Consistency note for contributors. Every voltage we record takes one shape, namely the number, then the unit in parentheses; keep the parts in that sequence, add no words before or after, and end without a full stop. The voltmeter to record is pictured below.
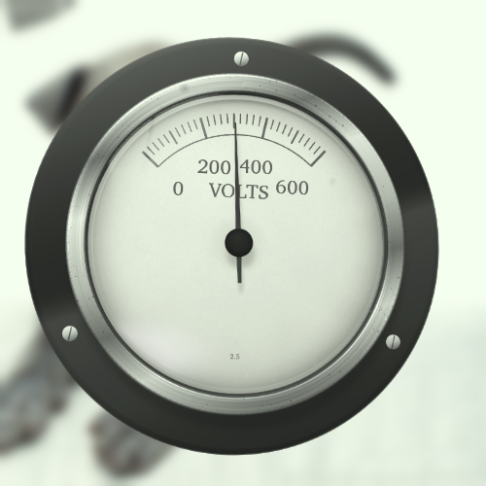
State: 300 (V)
